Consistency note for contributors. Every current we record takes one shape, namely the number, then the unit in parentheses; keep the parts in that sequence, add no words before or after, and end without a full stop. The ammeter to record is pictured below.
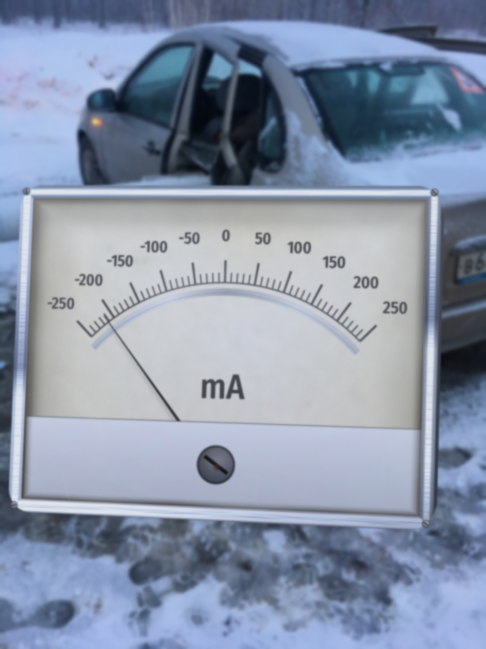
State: -210 (mA)
